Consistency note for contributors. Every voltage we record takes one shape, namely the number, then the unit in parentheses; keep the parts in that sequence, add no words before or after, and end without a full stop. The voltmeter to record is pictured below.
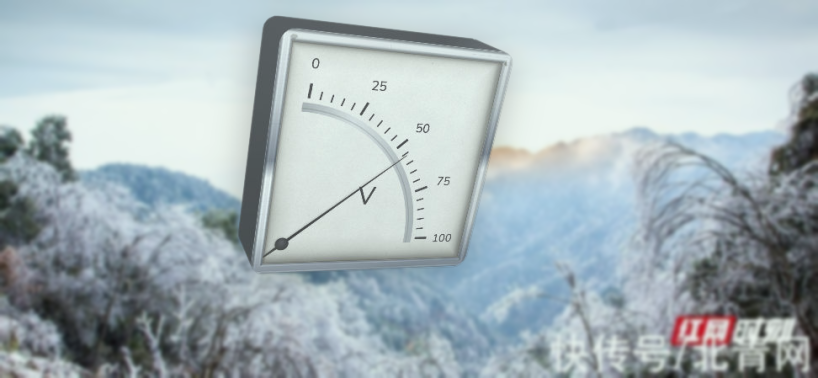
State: 55 (V)
